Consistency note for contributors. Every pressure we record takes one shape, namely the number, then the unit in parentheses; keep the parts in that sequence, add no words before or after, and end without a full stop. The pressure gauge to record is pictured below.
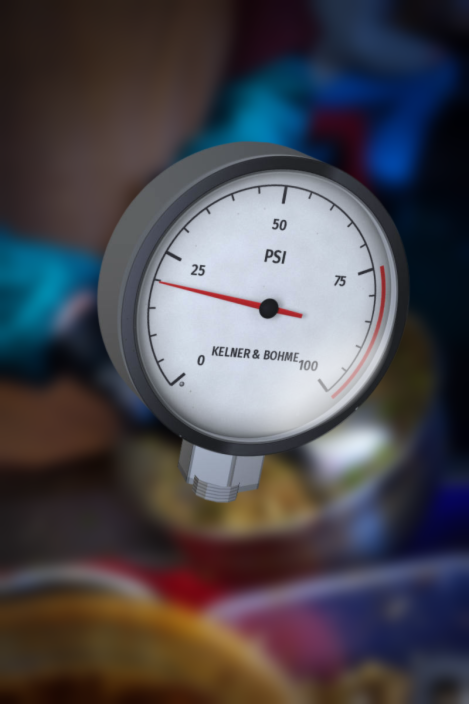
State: 20 (psi)
